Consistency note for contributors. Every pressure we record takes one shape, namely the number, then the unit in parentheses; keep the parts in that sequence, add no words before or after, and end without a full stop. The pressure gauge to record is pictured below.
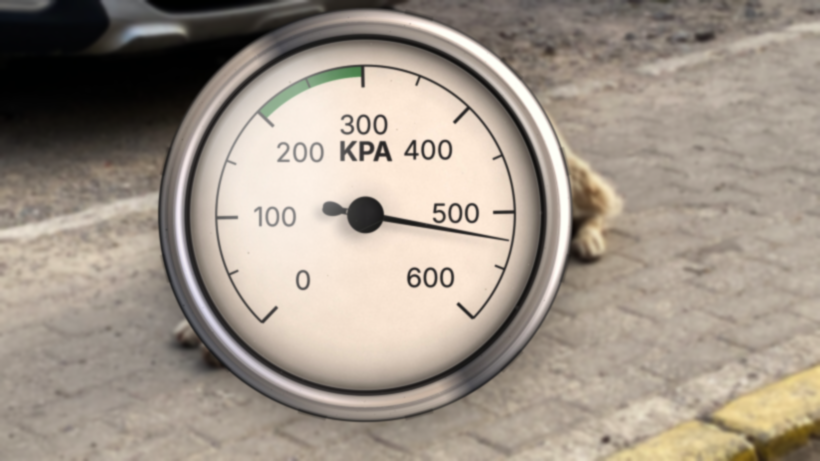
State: 525 (kPa)
